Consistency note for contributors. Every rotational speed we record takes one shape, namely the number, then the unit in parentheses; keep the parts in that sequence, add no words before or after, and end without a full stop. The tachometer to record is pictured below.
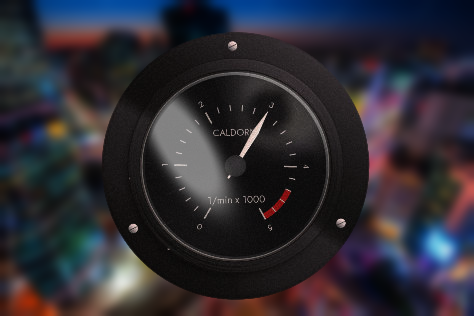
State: 3000 (rpm)
